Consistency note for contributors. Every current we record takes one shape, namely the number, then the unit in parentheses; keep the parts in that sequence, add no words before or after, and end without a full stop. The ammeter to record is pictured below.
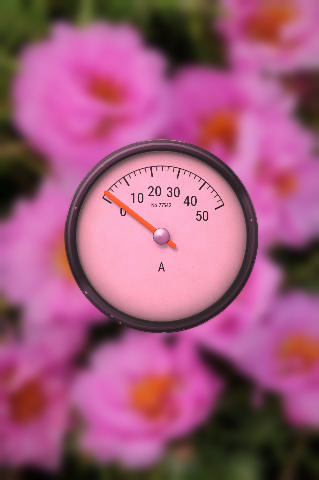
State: 2 (A)
